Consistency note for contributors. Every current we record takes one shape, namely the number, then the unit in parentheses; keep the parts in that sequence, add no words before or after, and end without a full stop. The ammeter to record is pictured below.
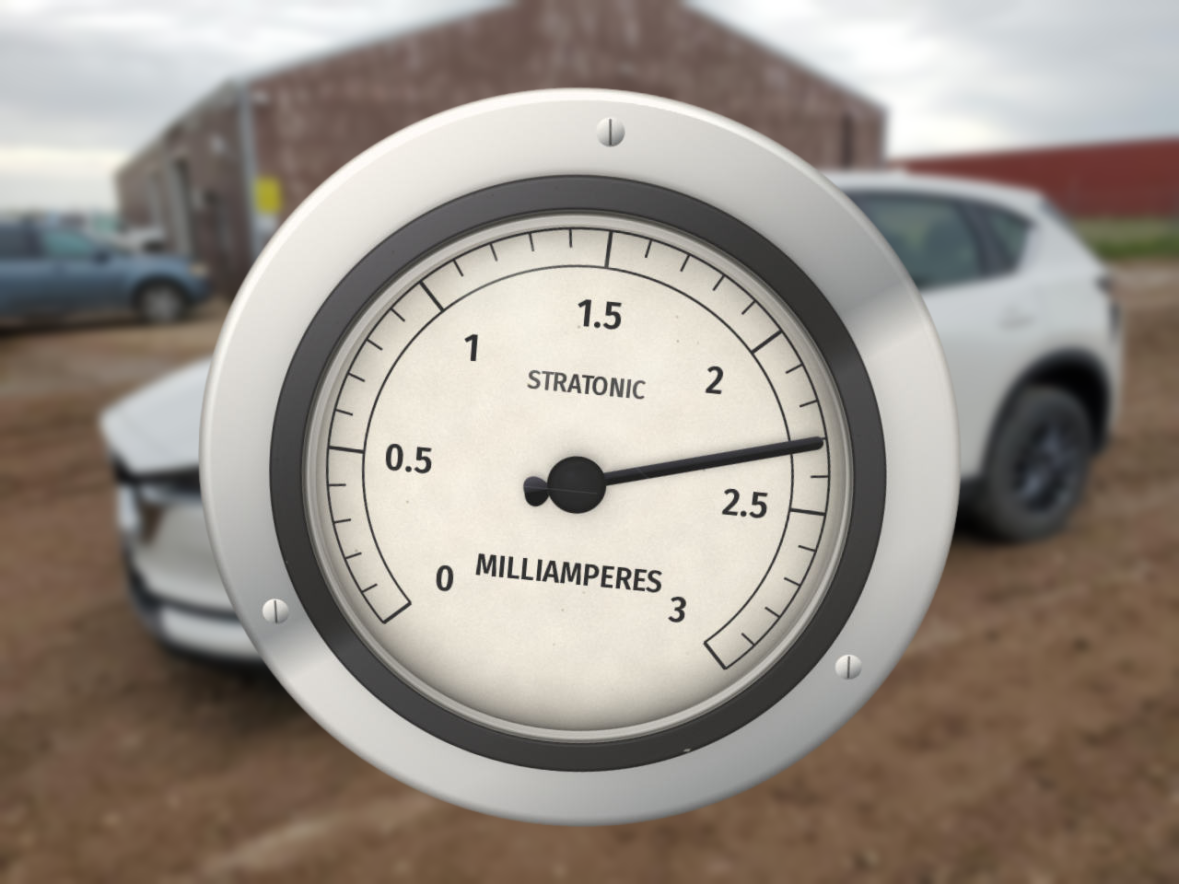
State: 2.3 (mA)
